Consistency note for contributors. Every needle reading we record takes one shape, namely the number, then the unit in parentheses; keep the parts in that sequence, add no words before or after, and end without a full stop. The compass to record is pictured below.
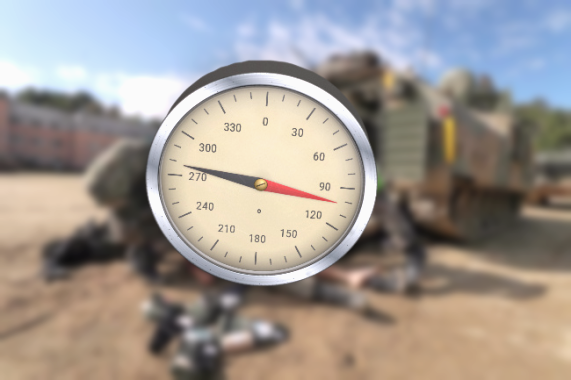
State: 100 (°)
